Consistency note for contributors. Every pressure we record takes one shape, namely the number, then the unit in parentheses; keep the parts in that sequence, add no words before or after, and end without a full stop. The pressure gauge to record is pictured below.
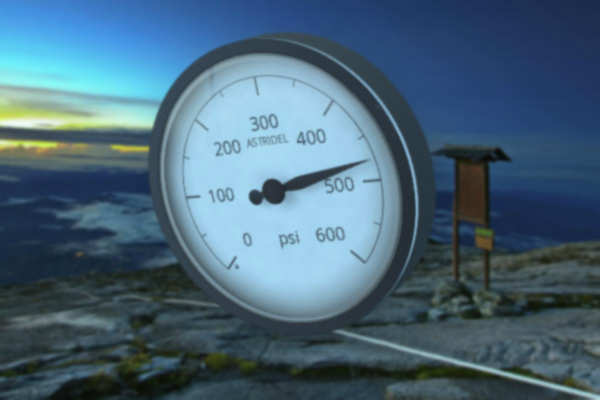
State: 475 (psi)
